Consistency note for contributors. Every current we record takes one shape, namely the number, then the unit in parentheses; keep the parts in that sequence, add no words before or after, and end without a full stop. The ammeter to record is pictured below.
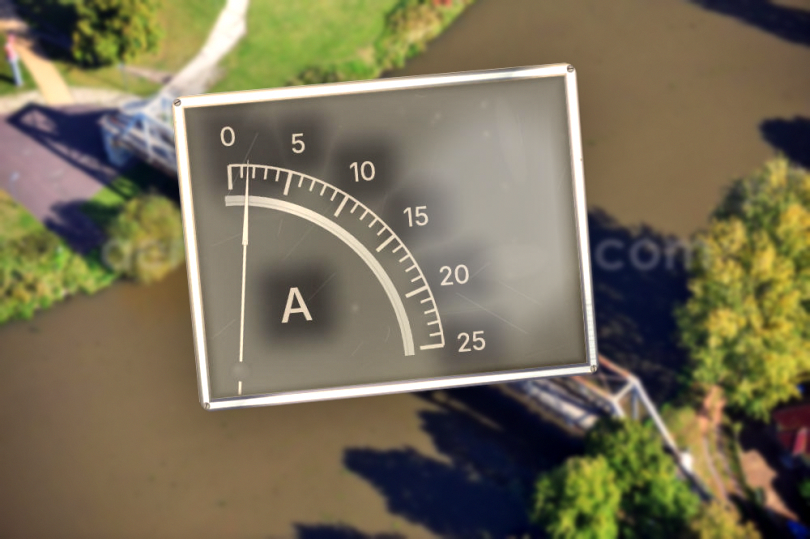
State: 1.5 (A)
